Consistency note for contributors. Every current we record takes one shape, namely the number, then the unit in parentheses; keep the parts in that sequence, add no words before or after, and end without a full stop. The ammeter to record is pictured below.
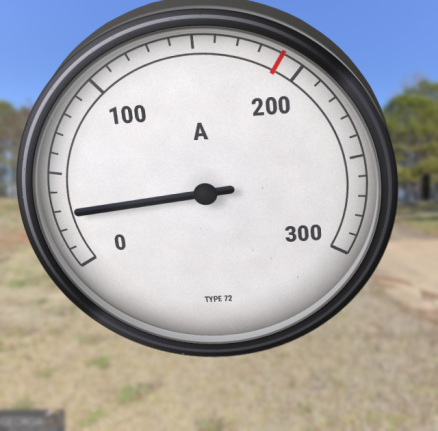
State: 30 (A)
